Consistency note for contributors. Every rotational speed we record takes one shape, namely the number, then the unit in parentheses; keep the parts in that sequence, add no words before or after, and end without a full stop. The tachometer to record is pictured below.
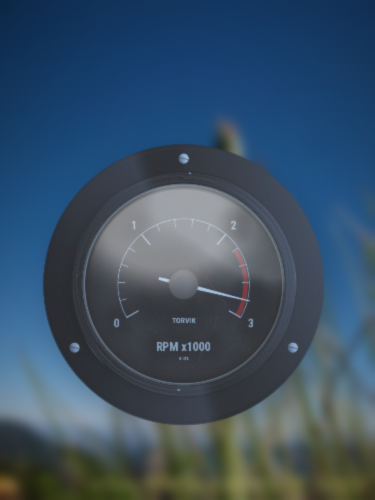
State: 2800 (rpm)
